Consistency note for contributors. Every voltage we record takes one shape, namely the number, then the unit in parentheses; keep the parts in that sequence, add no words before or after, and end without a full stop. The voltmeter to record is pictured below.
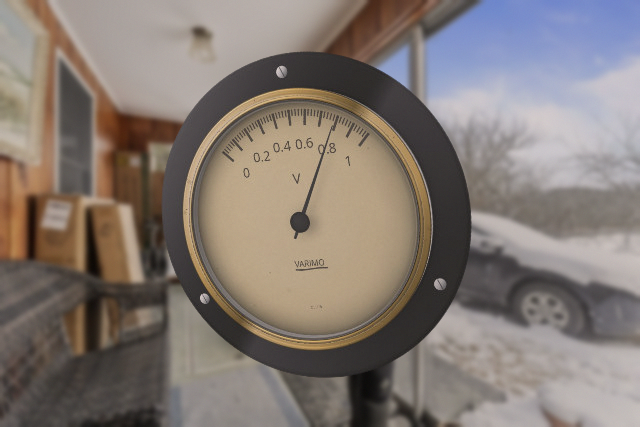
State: 0.8 (V)
